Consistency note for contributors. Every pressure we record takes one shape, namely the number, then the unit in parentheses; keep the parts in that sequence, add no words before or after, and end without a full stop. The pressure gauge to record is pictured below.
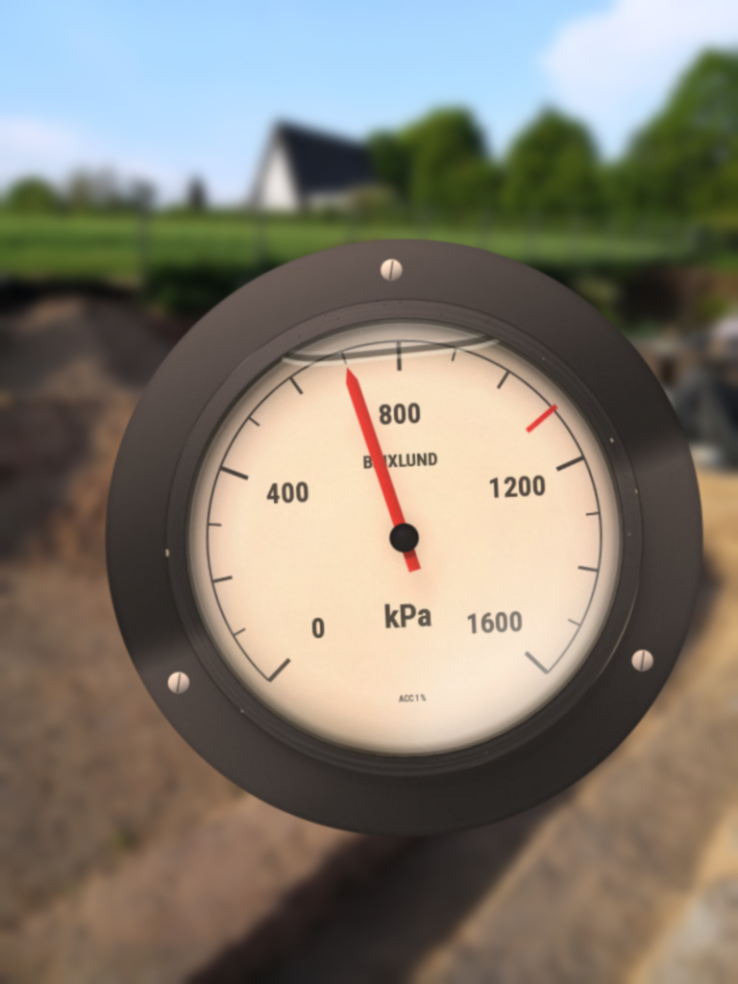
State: 700 (kPa)
